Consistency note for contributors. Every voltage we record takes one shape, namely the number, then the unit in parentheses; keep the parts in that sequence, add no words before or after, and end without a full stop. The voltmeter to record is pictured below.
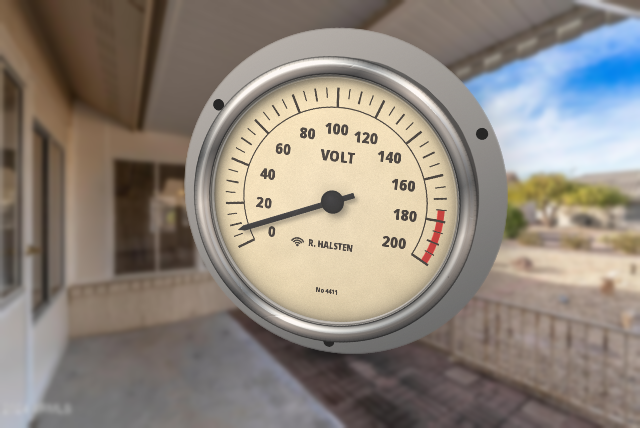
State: 7.5 (V)
